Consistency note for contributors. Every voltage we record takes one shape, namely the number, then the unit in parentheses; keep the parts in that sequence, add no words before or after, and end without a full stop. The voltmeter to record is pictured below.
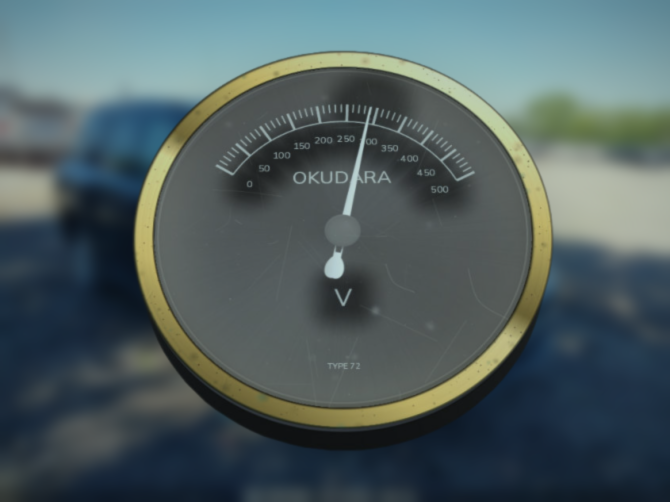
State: 290 (V)
